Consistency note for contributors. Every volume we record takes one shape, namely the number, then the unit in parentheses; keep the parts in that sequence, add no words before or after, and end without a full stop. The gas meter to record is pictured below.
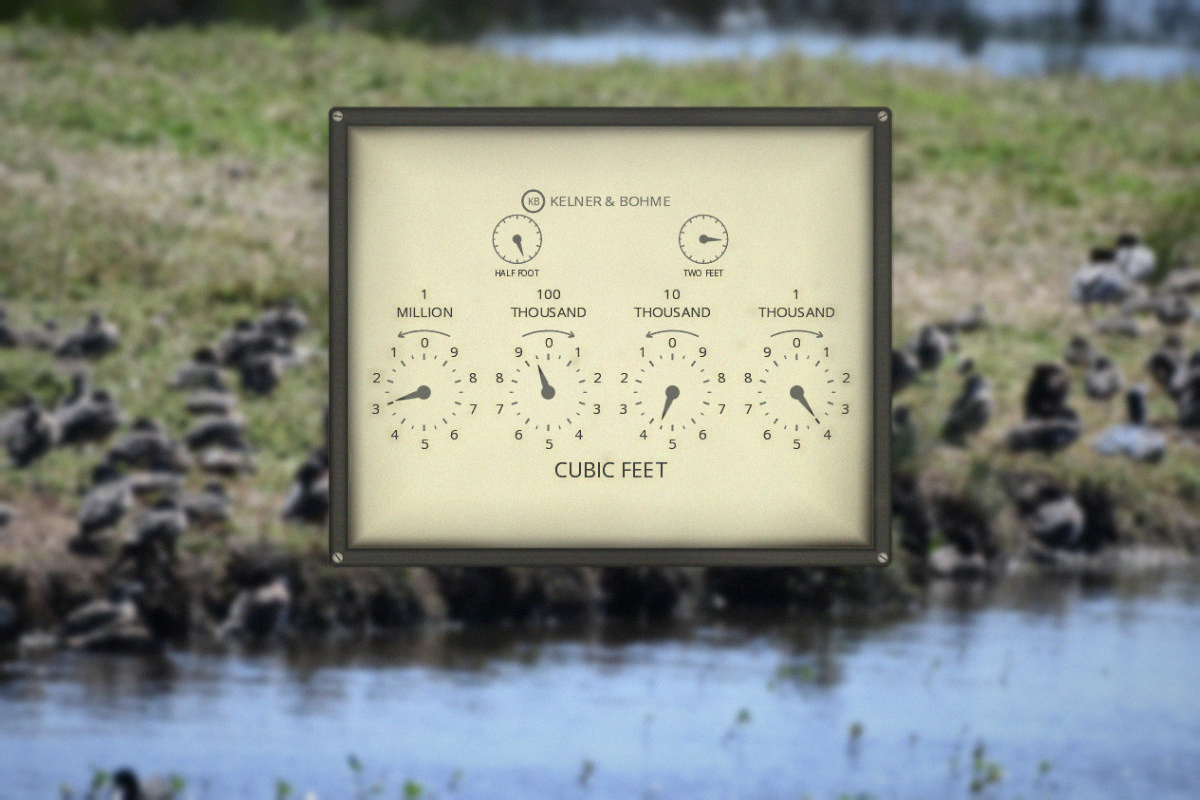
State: 294400 (ft³)
